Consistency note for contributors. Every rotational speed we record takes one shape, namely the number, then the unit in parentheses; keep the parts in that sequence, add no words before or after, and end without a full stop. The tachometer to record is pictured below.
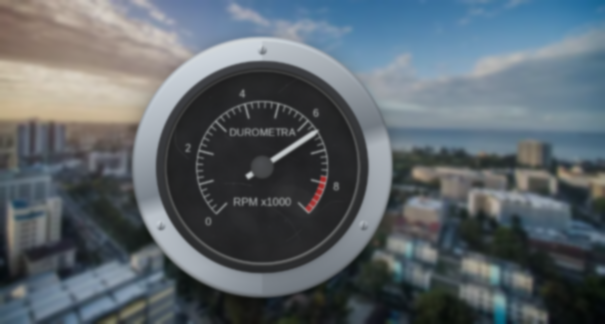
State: 6400 (rpm)
